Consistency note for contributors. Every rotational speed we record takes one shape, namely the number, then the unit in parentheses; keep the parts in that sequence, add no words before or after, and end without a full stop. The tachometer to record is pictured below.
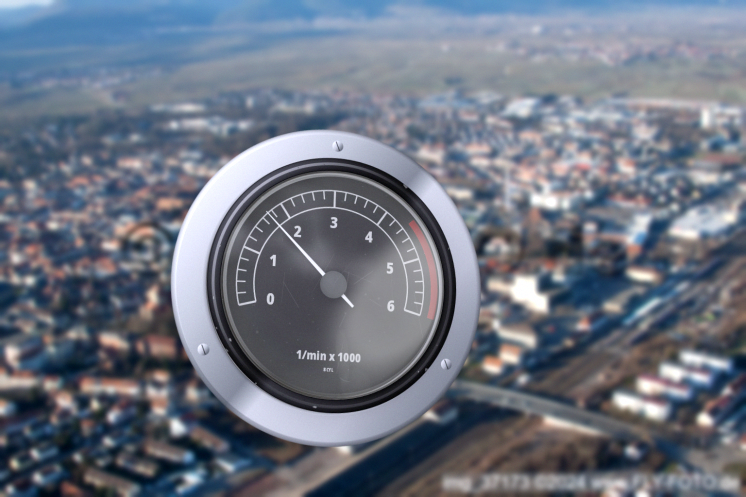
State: 1700 (rpm)
